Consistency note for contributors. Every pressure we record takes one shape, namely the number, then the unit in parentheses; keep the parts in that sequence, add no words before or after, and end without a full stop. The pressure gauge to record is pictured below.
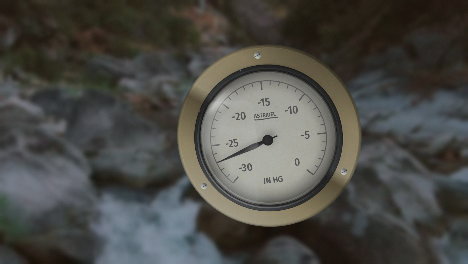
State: -27 (inHg)
